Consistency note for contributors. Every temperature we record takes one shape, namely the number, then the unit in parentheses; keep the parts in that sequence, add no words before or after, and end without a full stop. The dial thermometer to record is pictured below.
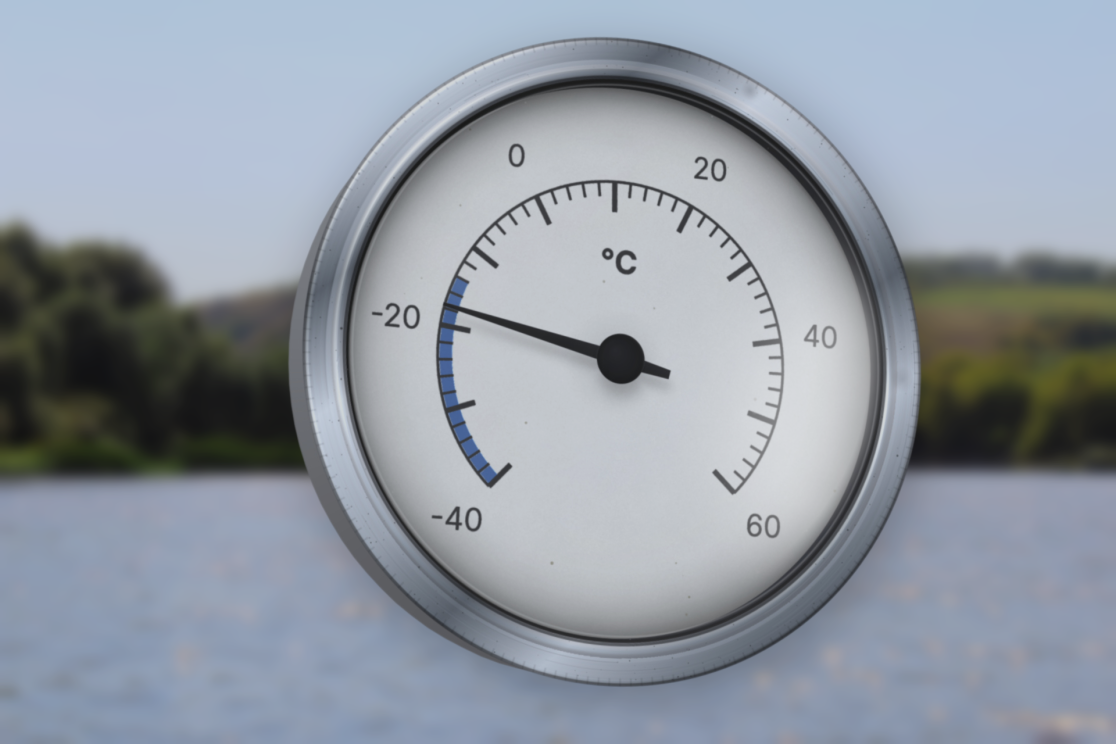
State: -18 (°C)
